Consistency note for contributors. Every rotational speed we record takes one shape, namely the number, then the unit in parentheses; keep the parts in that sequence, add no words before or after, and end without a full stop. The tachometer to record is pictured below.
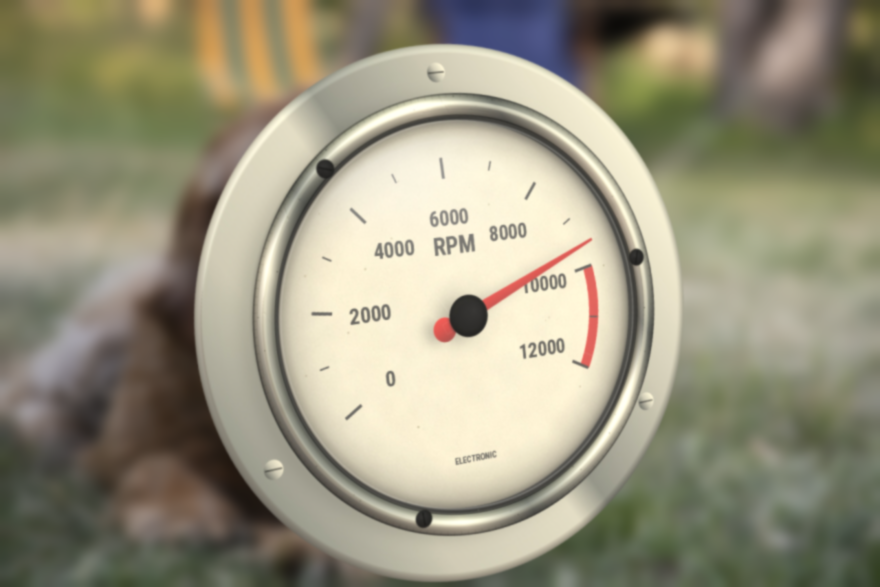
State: 9500 (rpm)
